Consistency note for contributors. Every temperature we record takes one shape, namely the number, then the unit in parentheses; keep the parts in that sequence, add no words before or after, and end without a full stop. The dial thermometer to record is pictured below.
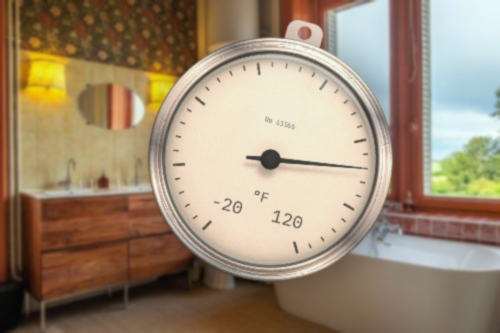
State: 88 (°F)
